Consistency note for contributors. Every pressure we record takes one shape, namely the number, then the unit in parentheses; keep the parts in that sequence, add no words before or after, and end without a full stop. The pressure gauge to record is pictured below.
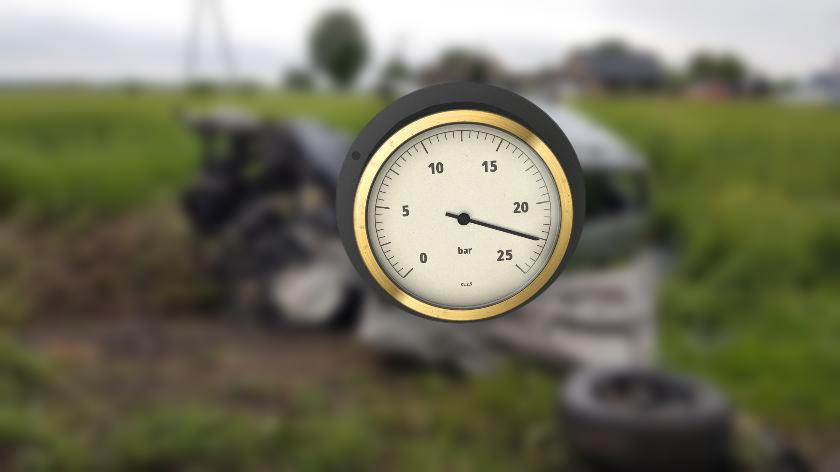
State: 22.5 (bar)
